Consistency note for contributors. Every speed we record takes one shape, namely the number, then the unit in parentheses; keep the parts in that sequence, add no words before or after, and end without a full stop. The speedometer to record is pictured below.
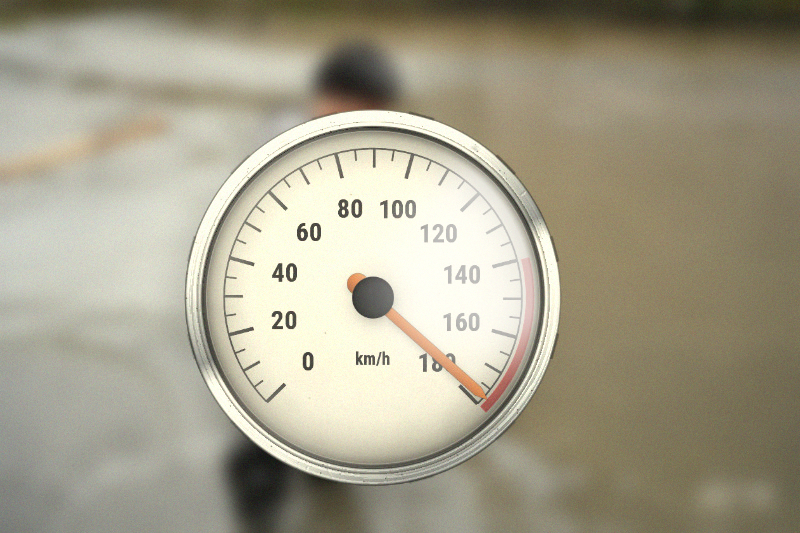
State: 177.5 (km/h)
